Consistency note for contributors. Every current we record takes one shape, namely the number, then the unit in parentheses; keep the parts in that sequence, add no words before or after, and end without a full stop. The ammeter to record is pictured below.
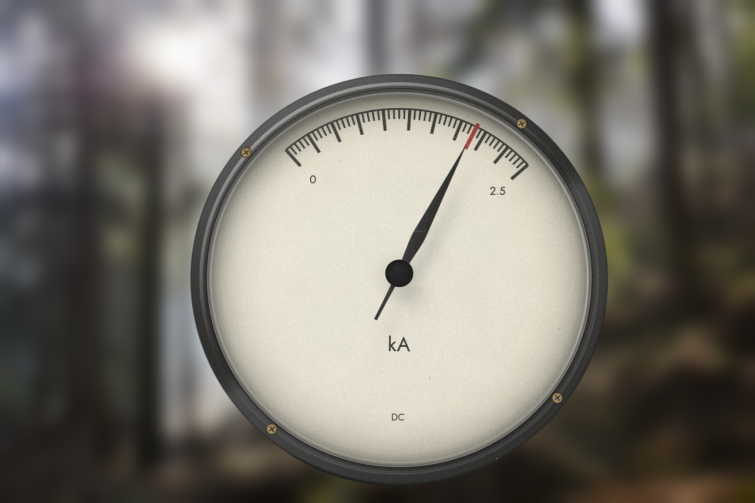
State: 1.9 (kA)
